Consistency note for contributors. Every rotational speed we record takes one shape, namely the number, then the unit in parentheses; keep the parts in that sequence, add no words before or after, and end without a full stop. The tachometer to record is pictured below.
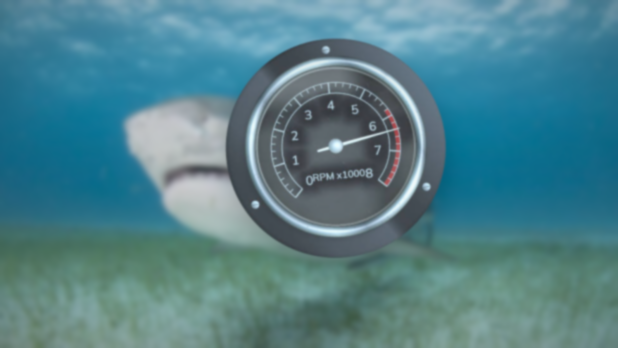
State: 6400 (rpm)
